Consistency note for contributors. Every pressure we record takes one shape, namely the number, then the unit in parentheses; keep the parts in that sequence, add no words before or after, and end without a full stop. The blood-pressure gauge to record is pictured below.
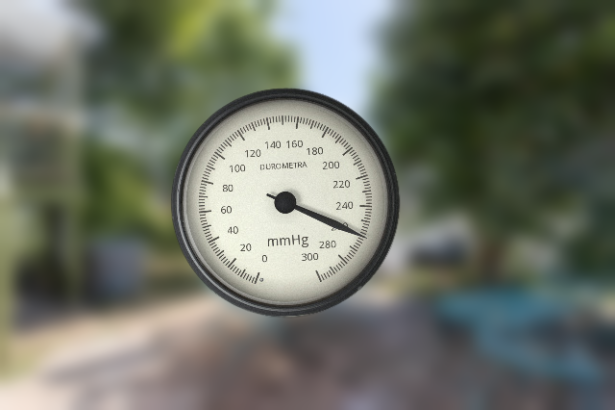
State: 260 (mmHg)
